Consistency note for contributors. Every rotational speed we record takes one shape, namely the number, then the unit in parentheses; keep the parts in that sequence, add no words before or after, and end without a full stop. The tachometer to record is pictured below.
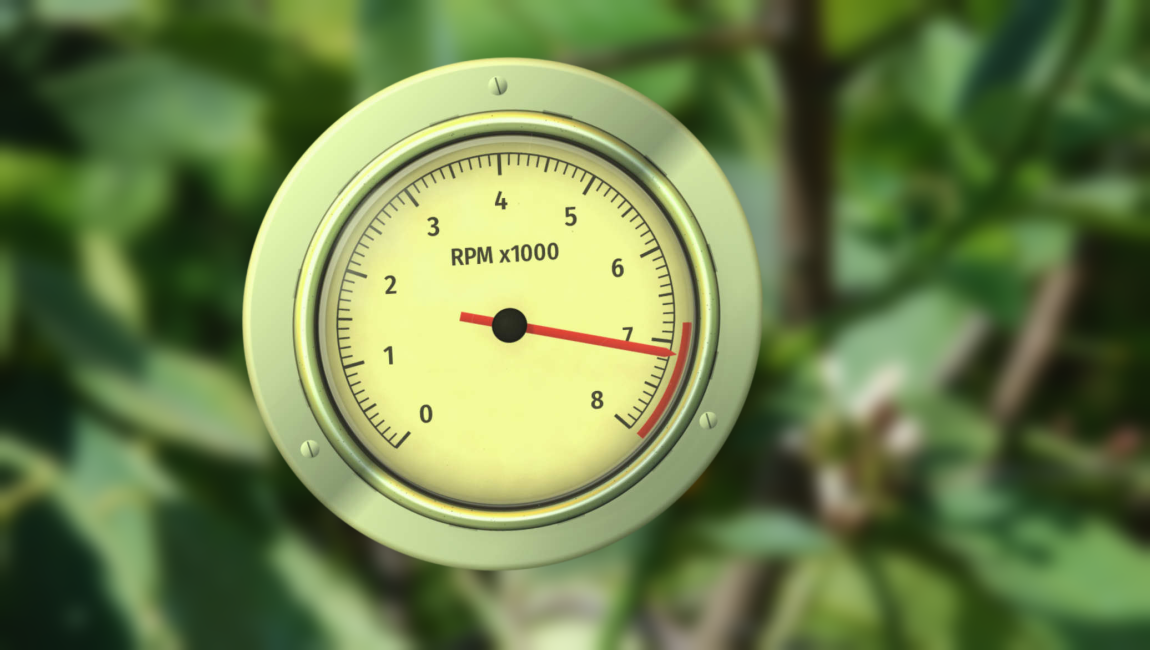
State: 7100 (rpm)
